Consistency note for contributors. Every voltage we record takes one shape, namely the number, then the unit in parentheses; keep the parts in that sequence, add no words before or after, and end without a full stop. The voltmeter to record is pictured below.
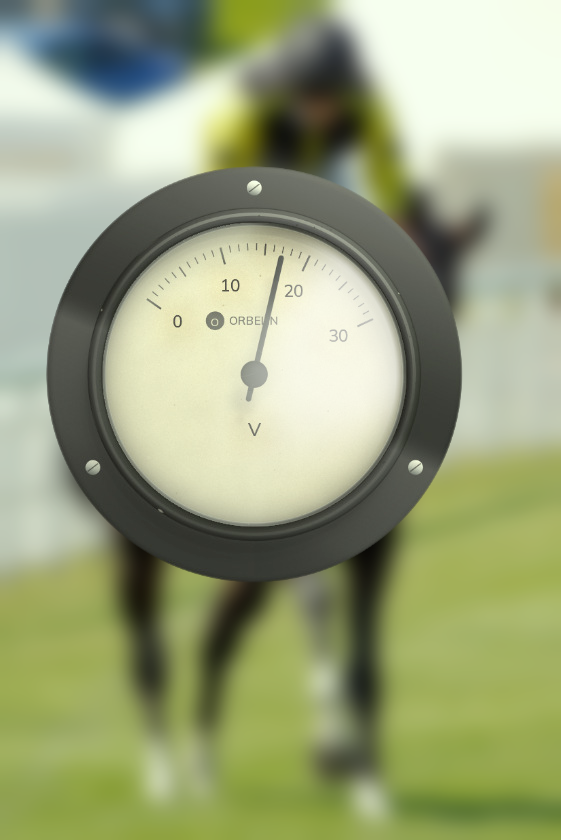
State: 17 (V)
